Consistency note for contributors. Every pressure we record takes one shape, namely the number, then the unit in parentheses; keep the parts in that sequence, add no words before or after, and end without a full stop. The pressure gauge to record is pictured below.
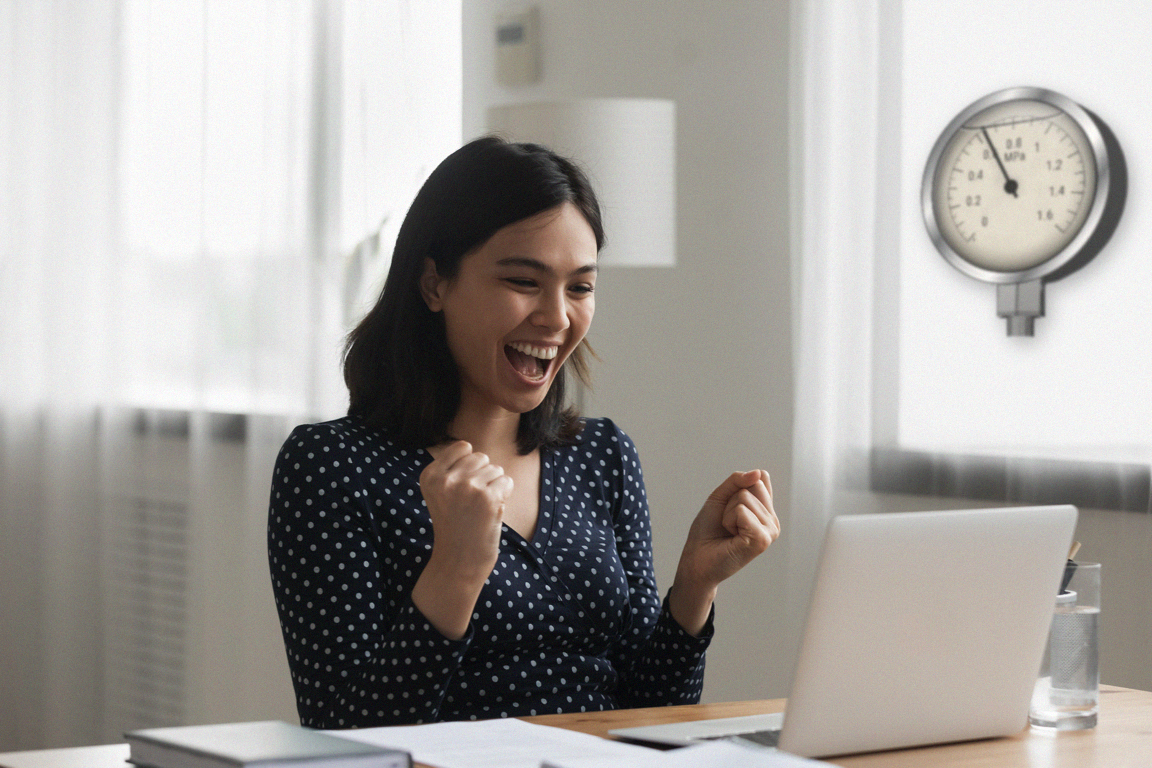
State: 0.65 (MPa)
